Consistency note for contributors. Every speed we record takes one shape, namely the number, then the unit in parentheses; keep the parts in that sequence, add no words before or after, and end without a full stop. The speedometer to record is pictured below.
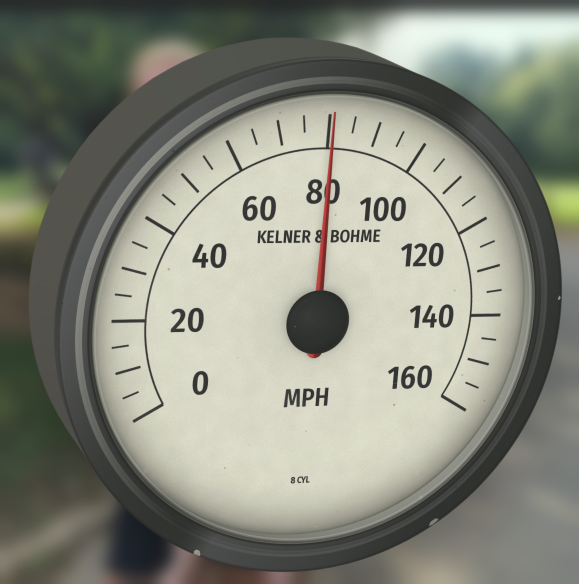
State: 80 (mph)
